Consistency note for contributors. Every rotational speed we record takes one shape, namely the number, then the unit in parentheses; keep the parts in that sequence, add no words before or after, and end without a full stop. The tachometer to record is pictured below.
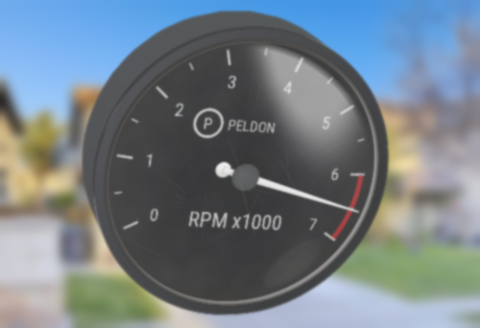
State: 6500 (rpm)
